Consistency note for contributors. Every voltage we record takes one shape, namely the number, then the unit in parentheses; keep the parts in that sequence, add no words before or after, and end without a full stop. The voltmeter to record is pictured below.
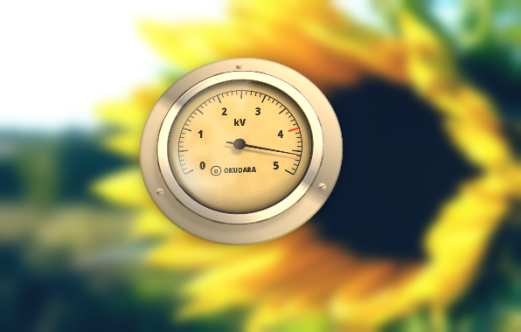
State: 4.6 (kV)
